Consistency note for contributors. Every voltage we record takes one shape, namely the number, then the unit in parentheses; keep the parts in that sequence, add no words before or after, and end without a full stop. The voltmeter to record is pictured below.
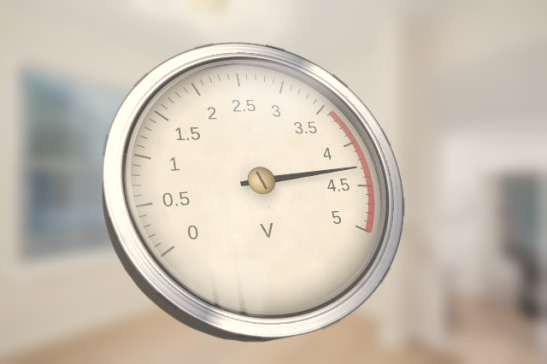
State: 4.3 (V)
